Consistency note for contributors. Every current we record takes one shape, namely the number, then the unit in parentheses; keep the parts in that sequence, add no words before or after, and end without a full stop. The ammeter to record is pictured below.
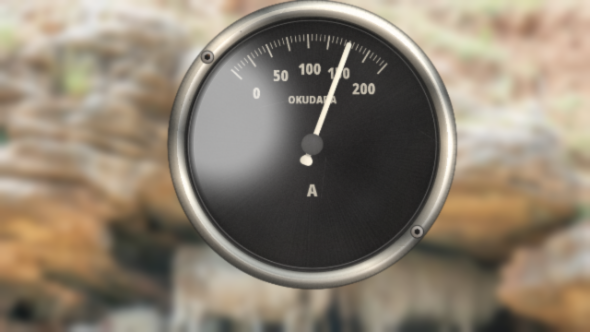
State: 150 (A)
